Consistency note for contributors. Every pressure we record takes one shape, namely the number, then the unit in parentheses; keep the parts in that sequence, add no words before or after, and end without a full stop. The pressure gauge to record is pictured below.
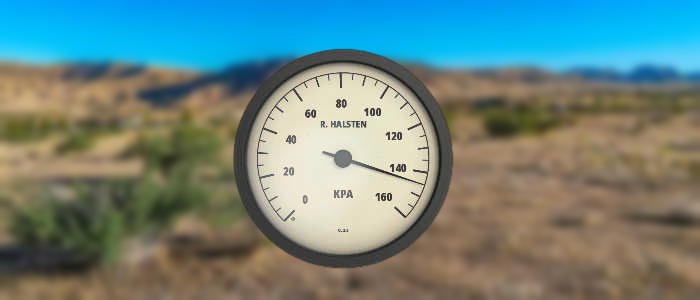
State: 145 (kPa)
